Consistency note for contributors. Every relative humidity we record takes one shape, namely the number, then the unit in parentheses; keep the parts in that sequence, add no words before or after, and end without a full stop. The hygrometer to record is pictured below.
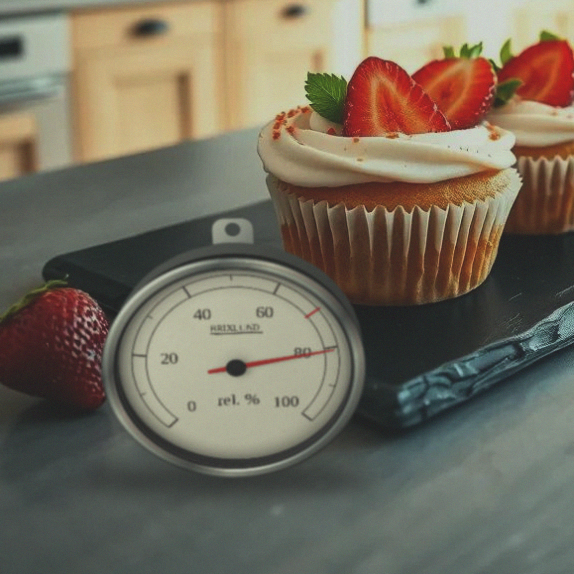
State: 80 (%)
